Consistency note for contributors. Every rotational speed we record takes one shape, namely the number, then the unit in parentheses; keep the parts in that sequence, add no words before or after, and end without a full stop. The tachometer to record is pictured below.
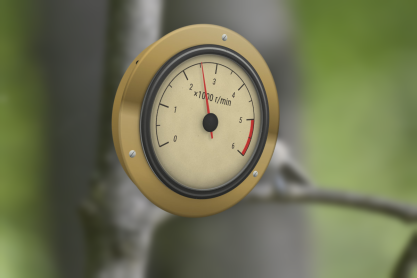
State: 2500 (rpm)
